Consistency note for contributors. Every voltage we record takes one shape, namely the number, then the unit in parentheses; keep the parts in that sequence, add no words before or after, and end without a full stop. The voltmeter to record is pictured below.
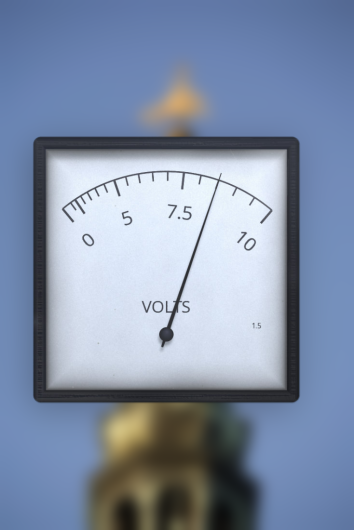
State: 8.5 (V)
